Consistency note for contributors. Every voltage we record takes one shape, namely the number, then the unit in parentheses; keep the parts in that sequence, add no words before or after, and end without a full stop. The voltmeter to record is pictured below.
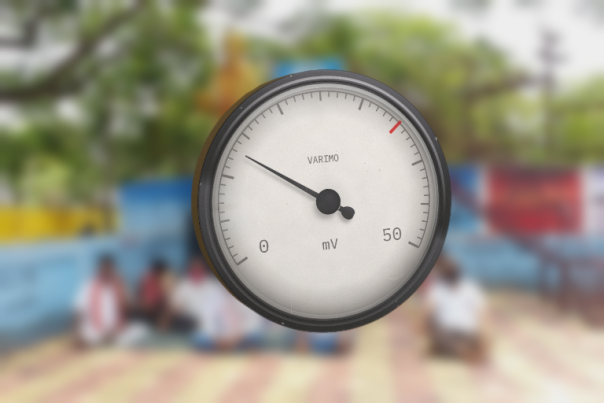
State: 13 (mV)
